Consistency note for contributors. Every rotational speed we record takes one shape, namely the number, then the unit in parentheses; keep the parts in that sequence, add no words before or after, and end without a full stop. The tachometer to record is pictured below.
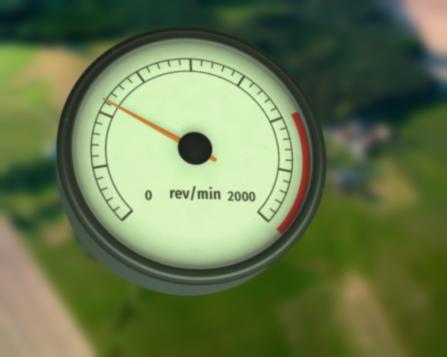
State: 550 (rpm)
